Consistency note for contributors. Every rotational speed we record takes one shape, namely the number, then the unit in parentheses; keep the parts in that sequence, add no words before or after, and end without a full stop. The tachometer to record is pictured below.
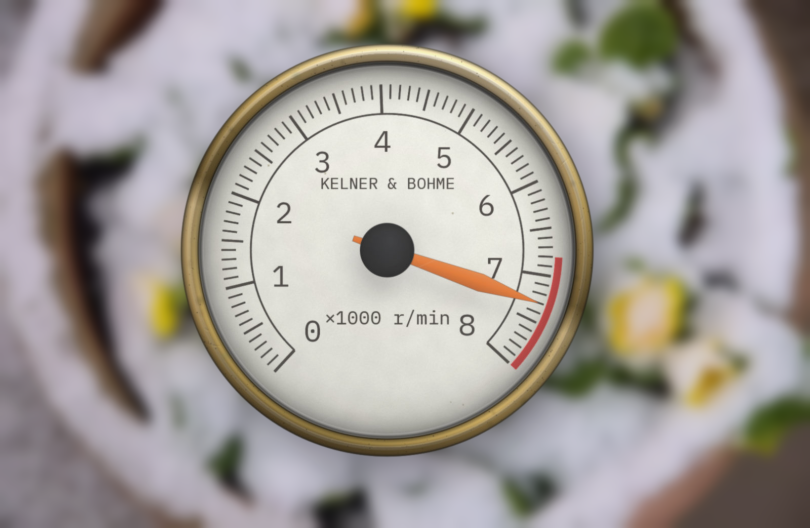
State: 7300 (rpm)
